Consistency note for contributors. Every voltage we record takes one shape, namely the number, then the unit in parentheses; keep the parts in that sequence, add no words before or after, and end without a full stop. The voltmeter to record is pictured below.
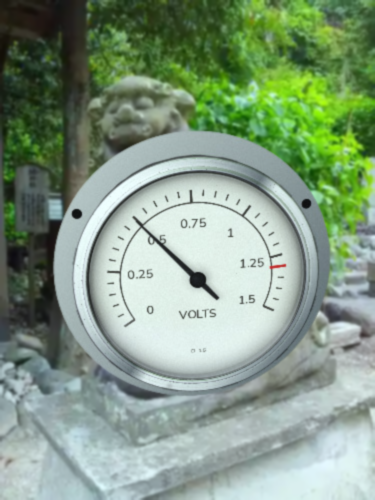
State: 0.5 (V)
